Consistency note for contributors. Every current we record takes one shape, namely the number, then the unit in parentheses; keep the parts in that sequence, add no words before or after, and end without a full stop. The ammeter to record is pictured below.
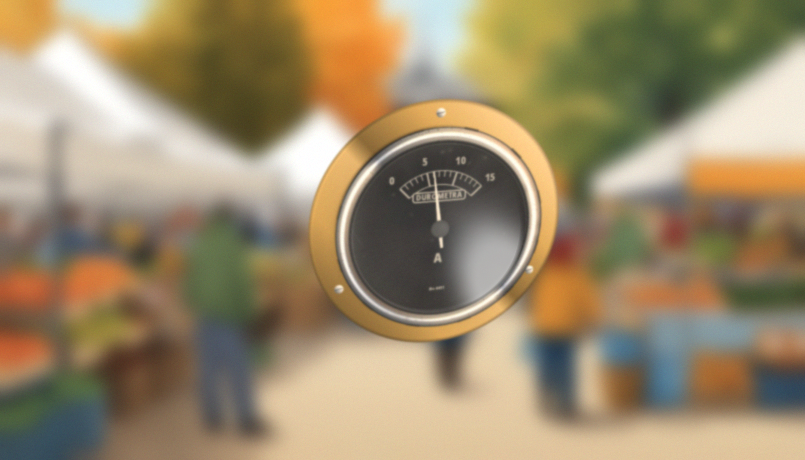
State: 6 (A)
